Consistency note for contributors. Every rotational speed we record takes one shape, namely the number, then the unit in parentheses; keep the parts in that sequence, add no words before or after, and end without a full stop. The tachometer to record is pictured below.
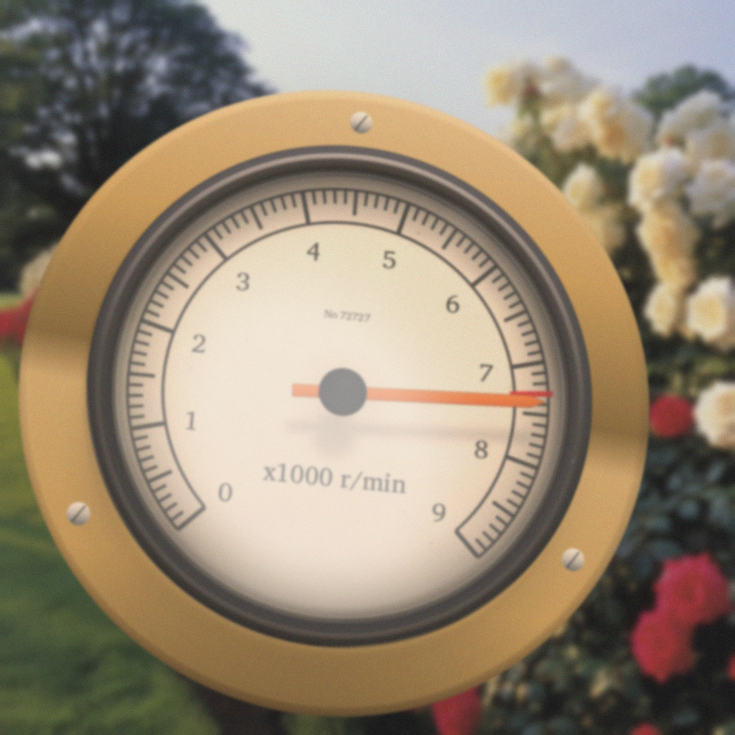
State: 7400 (rpm)
